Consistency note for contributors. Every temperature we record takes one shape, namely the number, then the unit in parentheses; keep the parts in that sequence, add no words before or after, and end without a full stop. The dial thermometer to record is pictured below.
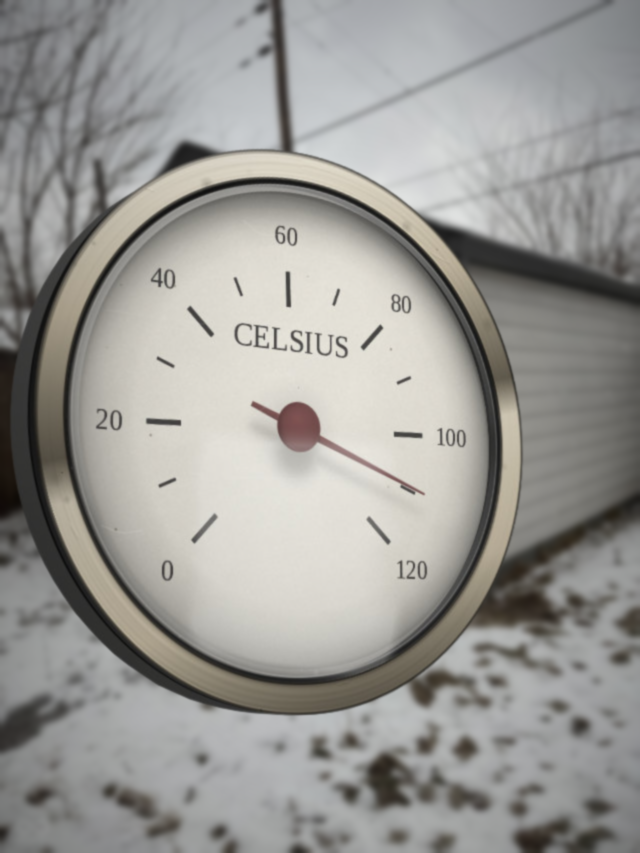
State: 110 (°C)
